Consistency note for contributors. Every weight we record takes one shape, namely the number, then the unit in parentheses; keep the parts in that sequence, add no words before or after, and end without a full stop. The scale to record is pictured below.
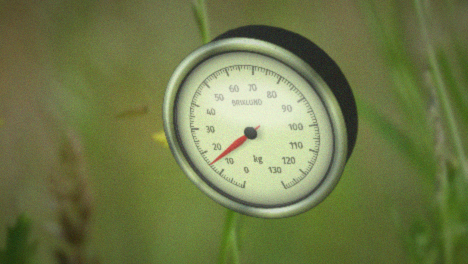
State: 15 (kg)
